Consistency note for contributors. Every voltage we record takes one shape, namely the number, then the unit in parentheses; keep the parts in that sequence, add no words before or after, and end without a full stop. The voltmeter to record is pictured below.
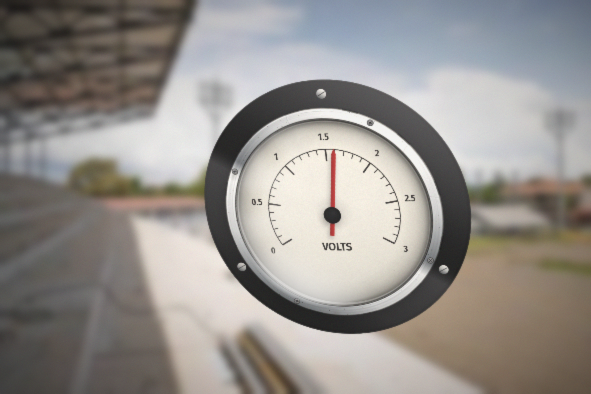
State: 1.6 (V)
